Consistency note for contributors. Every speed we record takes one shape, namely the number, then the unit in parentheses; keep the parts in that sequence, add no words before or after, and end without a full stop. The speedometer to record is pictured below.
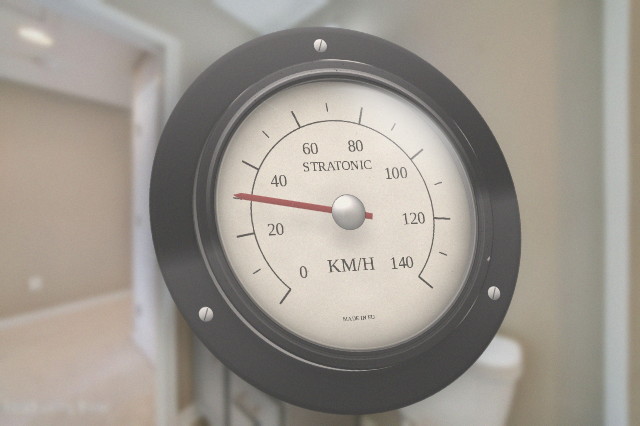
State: 30 (km/h)
